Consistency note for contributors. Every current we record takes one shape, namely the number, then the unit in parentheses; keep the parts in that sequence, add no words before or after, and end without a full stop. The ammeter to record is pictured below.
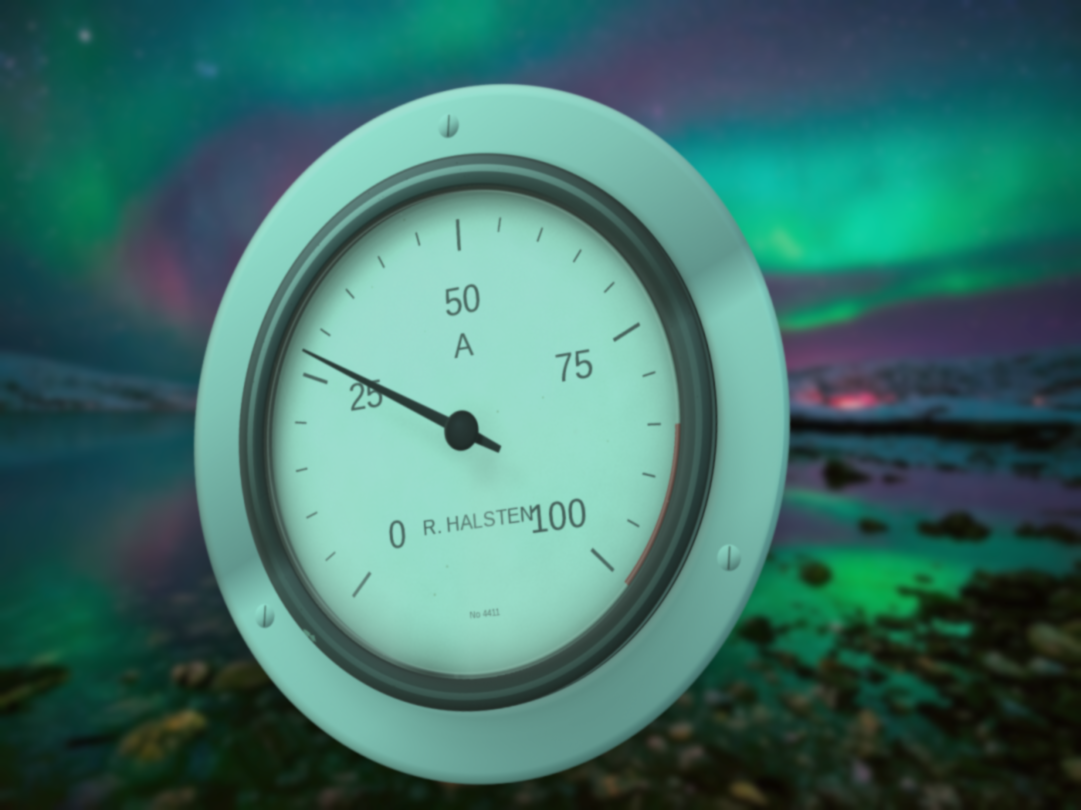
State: 27.5 (A)
